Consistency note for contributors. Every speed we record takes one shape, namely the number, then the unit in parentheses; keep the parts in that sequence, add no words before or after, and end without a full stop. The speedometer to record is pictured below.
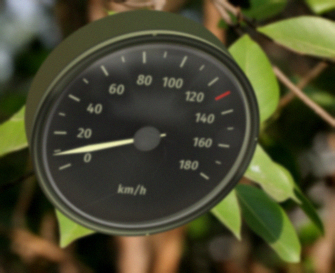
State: 10 (km/h)
